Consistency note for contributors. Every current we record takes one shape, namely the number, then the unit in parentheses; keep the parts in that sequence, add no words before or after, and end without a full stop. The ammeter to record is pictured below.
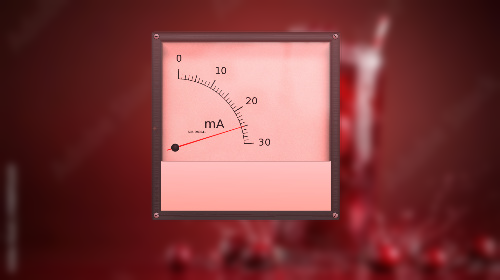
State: 25 (mA)
